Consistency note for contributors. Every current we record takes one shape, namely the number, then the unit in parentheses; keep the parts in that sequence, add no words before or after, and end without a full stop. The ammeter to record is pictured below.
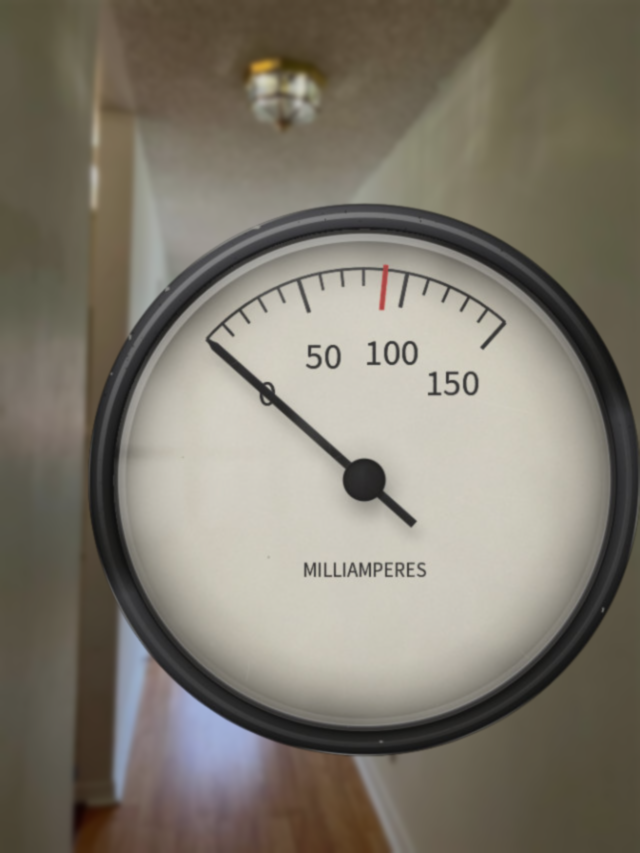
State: 0 (mA)
